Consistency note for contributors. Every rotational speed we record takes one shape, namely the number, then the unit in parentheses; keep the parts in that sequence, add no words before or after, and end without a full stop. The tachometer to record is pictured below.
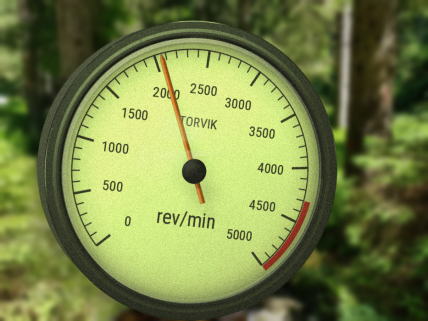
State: 2050 (rpm)
